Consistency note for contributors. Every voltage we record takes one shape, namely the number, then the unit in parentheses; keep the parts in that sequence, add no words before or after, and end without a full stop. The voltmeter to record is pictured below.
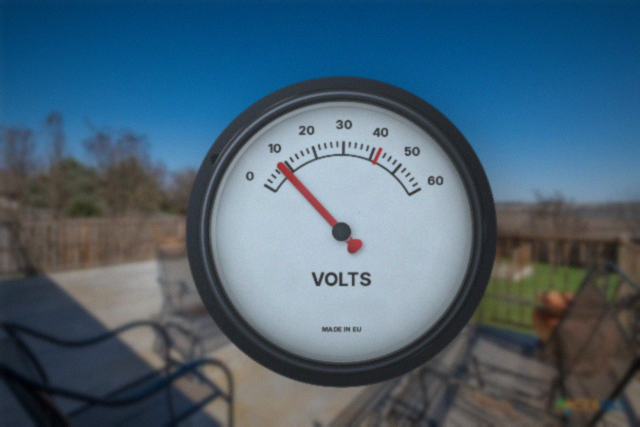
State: 8 (V)
